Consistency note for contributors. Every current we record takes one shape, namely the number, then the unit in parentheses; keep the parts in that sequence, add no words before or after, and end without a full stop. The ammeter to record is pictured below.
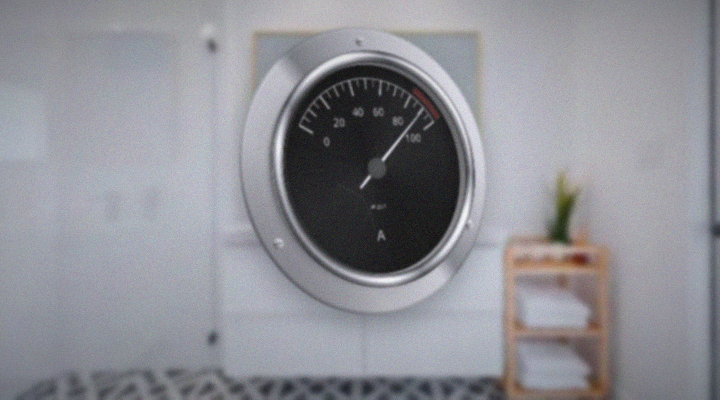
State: 90 (A)
